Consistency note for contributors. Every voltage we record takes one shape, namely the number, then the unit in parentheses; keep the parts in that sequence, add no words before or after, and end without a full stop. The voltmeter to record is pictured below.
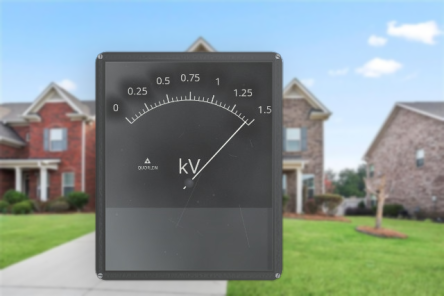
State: 1.45 (kV)
